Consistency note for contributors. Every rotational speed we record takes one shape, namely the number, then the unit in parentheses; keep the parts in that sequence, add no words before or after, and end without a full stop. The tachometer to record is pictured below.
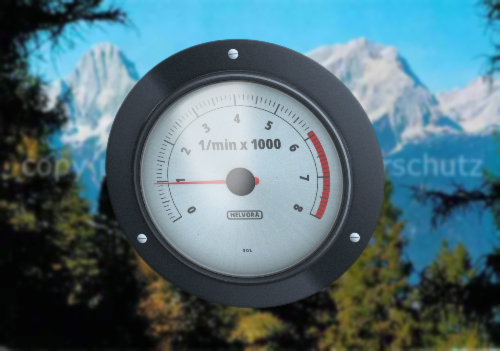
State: 1000 (rpm)
